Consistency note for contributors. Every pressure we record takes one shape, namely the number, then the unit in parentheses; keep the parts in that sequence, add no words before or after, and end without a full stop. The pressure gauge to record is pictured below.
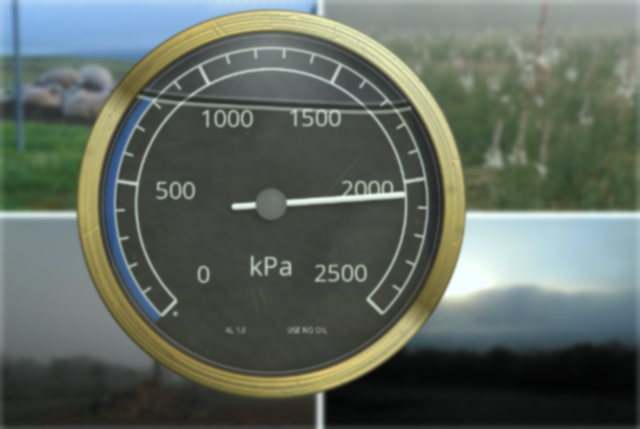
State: 2050 (kPa)
